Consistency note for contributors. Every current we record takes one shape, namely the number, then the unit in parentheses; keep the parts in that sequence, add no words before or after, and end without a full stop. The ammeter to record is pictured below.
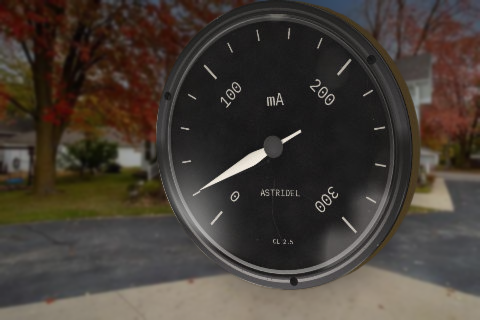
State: 20 (mA)
